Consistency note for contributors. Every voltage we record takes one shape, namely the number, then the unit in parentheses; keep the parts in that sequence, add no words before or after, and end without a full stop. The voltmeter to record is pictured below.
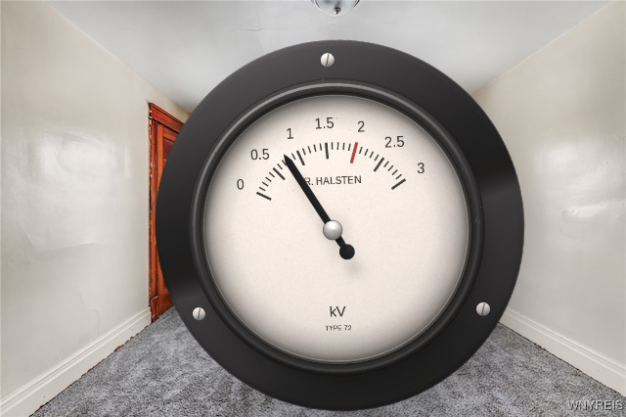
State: 0.8 (kV)
